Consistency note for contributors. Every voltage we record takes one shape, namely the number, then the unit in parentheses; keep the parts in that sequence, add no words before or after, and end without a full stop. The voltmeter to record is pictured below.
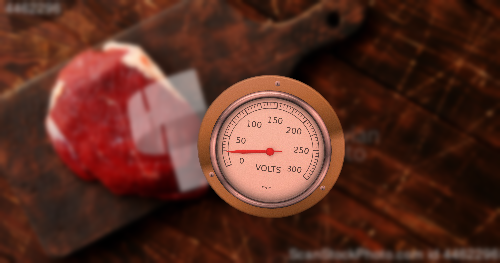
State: 25 (V)
